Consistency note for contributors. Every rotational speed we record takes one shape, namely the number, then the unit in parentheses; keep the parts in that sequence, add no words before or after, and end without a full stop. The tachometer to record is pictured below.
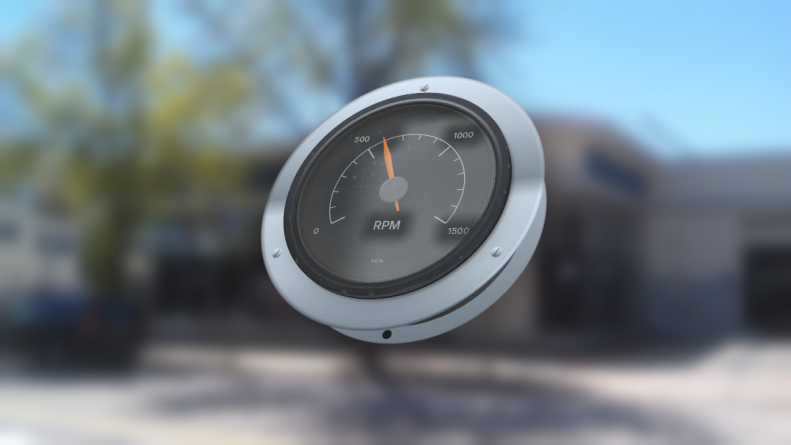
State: 600 (rpm)
